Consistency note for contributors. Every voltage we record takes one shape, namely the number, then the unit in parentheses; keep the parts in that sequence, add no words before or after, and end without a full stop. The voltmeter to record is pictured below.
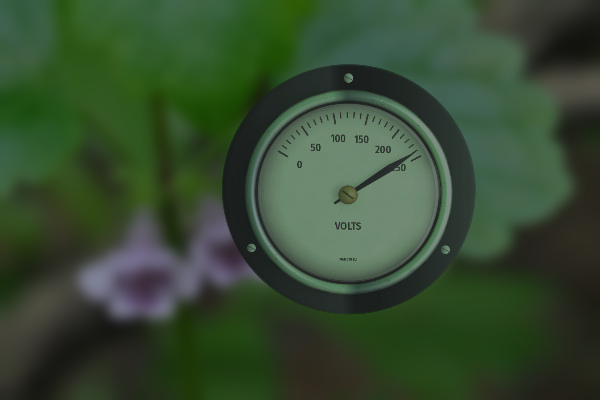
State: 240 (V)
